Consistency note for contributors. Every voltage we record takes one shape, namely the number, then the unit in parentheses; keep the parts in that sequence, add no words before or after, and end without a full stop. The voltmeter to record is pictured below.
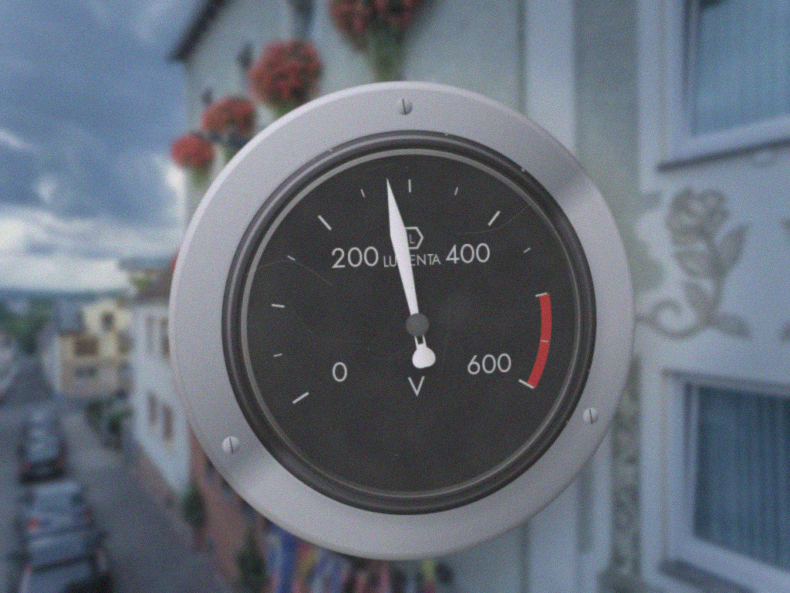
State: 275 (V)
